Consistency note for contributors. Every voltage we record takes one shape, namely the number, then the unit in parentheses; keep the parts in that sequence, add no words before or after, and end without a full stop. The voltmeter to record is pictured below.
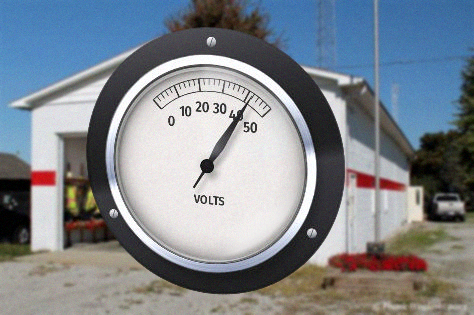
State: 42 (V)
